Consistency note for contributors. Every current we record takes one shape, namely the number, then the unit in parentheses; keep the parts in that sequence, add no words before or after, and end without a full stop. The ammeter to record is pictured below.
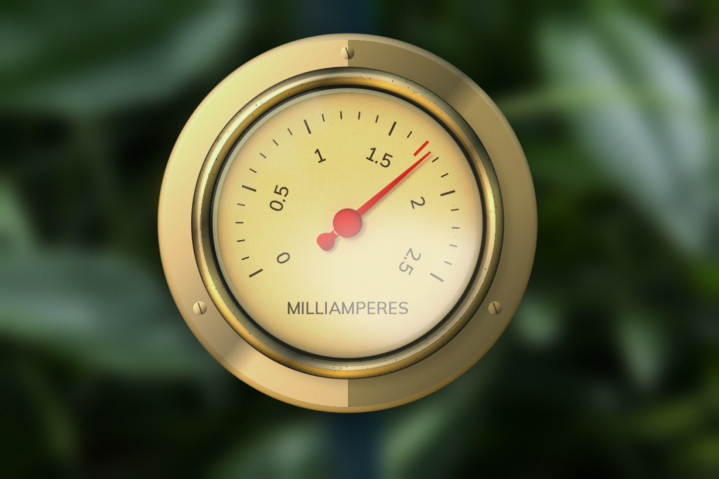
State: 1.75 (mA)
